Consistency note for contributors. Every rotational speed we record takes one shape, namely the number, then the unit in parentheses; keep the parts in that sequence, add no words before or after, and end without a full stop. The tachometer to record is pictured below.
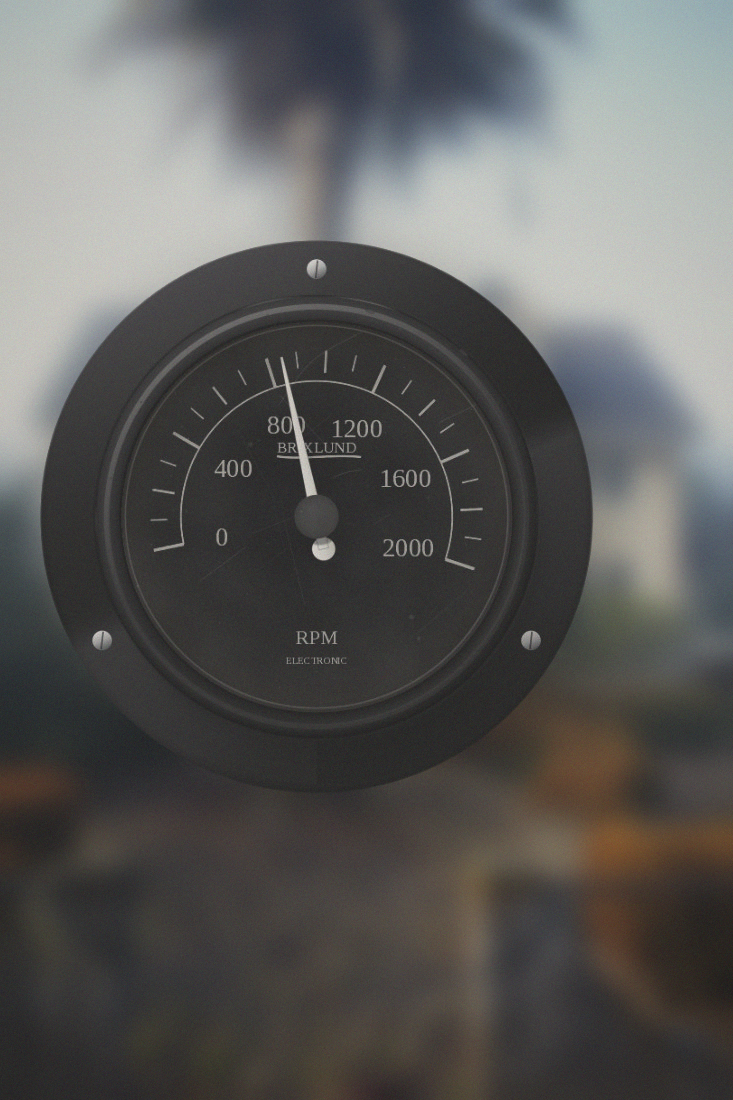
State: 850 (rpm)
